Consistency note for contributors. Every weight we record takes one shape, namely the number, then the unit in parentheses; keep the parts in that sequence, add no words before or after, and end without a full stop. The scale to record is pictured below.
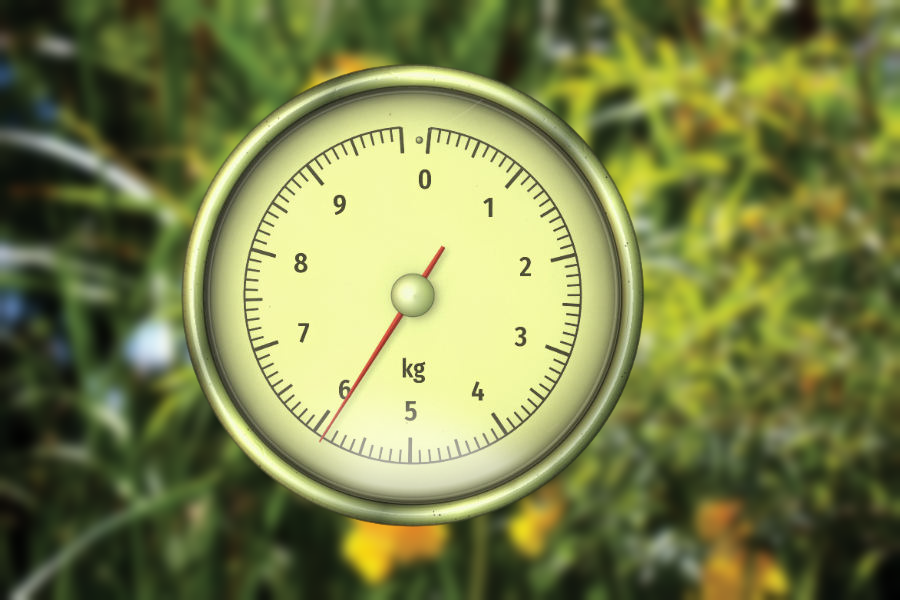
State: 5.9 (kg)
